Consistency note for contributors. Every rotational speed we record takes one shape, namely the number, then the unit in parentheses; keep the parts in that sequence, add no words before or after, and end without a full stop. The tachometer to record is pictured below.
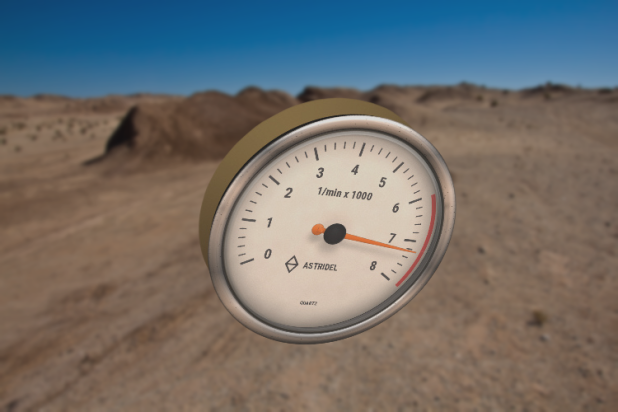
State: 7200 (rpm)
